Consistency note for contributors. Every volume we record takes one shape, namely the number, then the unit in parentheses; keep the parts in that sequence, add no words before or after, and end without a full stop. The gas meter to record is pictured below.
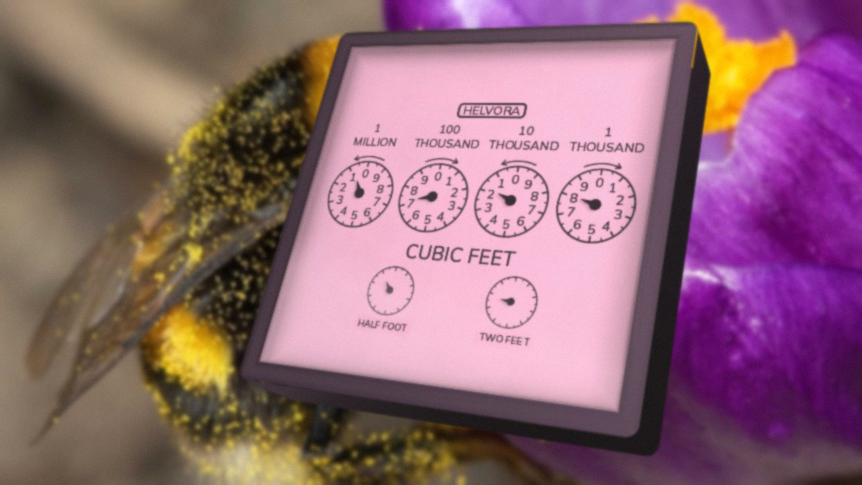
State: 71800 (ft³)
